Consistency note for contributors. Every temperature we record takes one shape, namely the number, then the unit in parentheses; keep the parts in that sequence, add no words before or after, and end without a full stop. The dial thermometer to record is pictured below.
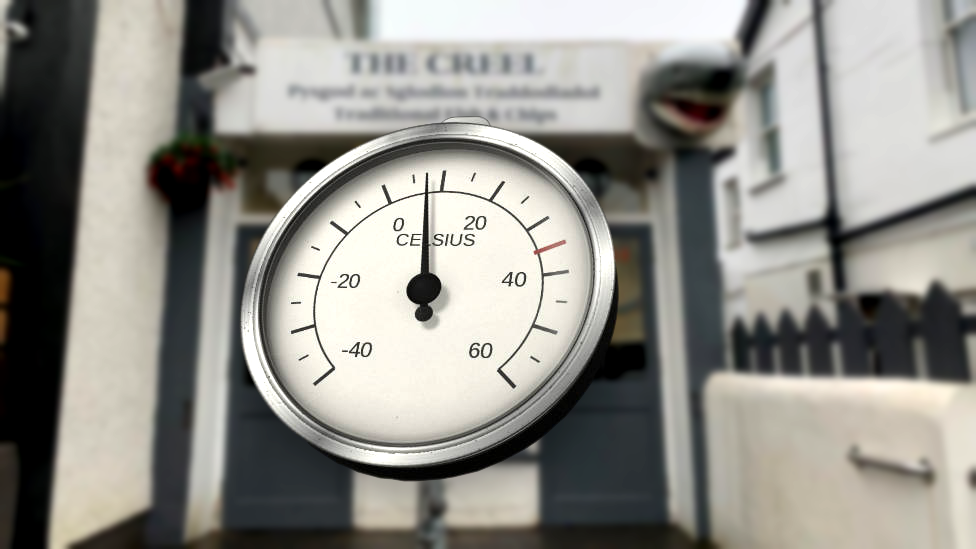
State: 7.5 (°C)
